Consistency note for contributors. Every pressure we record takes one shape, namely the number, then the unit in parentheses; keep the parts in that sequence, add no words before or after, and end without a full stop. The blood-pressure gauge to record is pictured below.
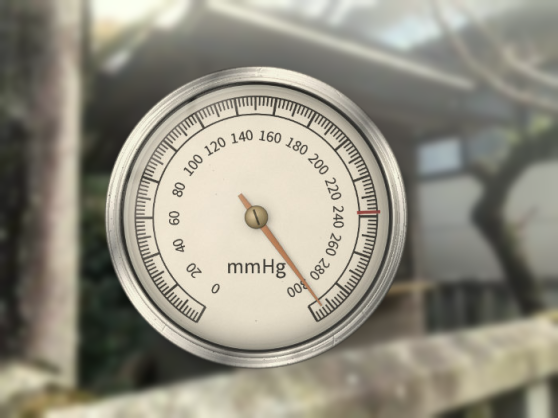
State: 294 (mmHg)
